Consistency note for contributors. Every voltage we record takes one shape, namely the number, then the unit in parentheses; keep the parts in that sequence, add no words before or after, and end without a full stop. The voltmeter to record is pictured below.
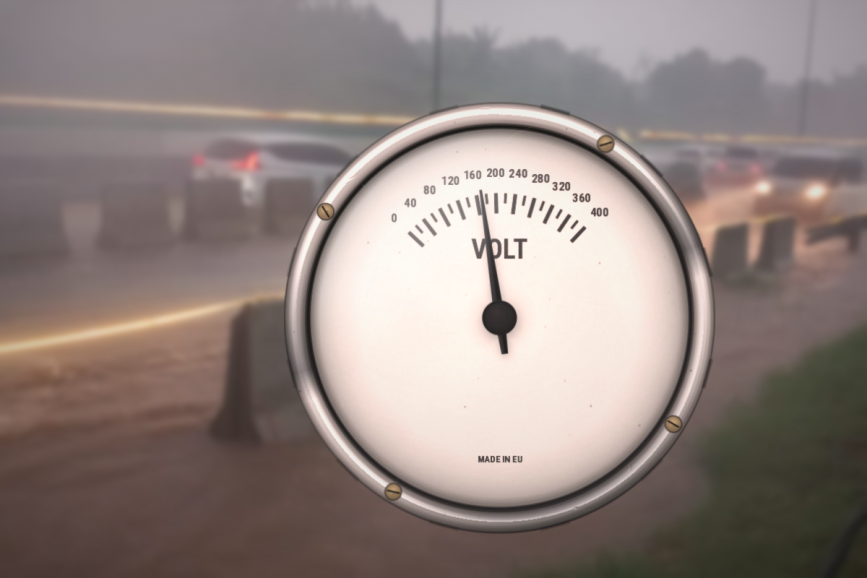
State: 170 (V)
